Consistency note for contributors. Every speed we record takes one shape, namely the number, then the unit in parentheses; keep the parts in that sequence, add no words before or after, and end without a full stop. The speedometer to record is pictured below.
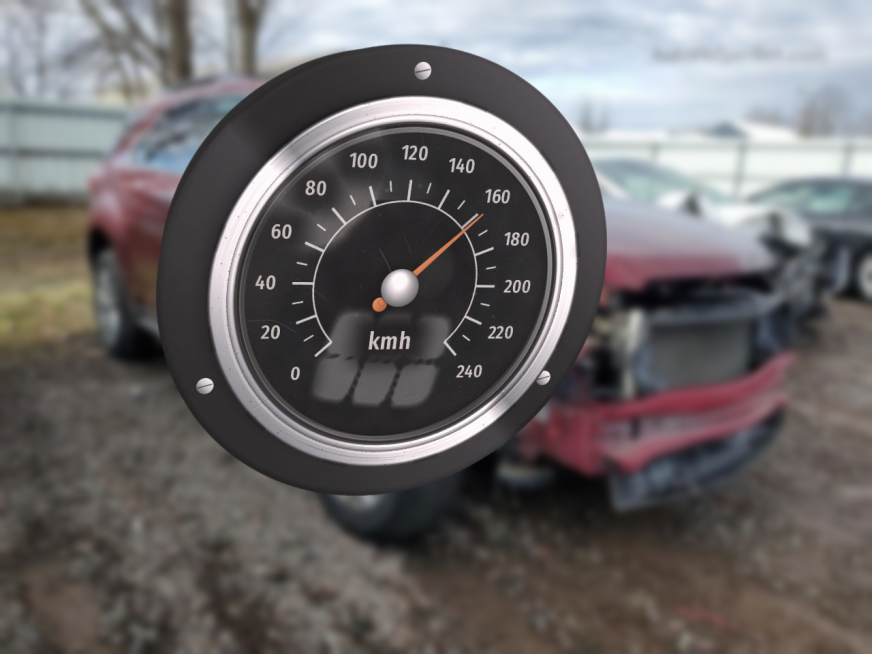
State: 160 (km/h)
